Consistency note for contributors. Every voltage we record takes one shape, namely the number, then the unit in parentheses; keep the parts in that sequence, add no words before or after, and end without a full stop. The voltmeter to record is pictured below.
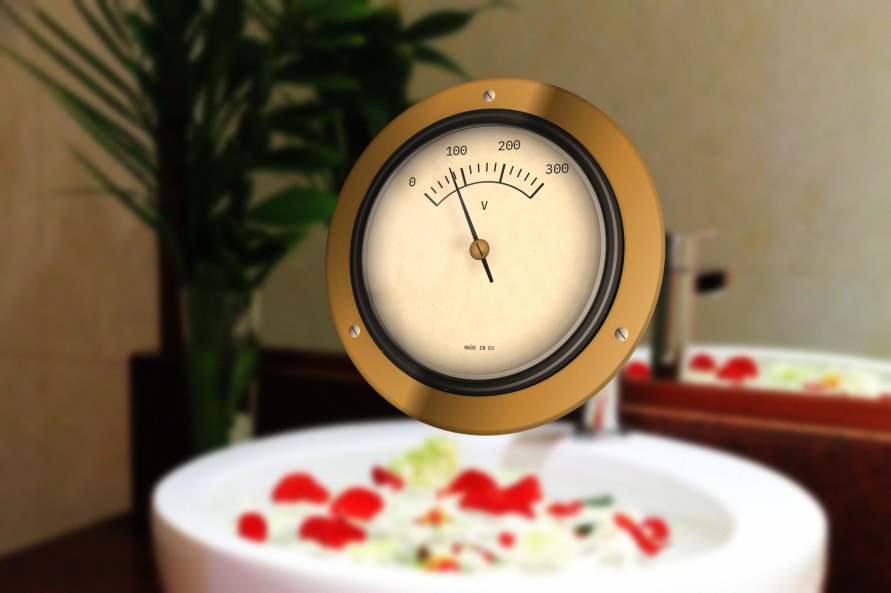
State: 80 (V)
